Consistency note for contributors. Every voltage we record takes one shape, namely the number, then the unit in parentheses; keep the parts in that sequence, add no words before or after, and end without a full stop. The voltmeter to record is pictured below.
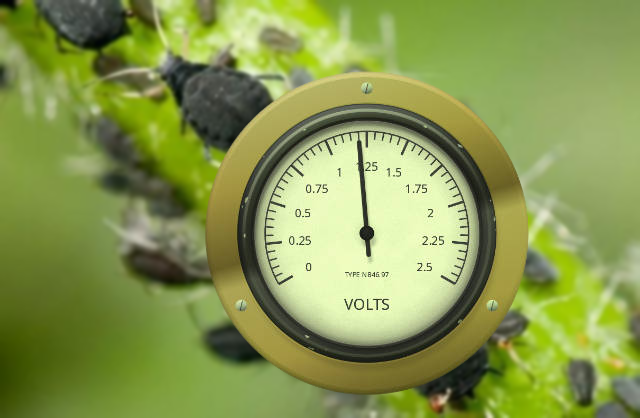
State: 1.2 (V)
